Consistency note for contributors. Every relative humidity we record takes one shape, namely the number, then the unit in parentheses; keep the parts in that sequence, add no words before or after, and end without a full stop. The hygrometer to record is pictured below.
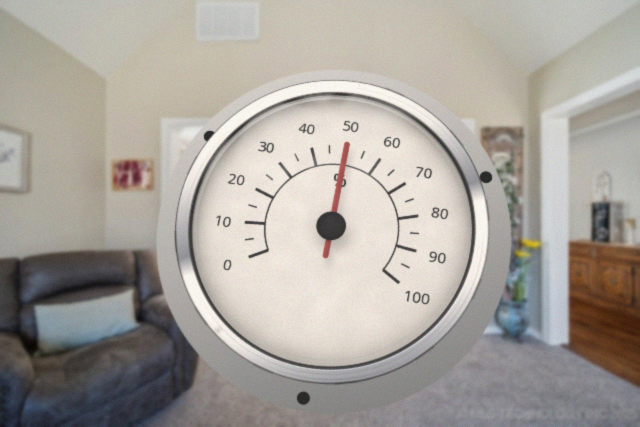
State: 50 (%)
